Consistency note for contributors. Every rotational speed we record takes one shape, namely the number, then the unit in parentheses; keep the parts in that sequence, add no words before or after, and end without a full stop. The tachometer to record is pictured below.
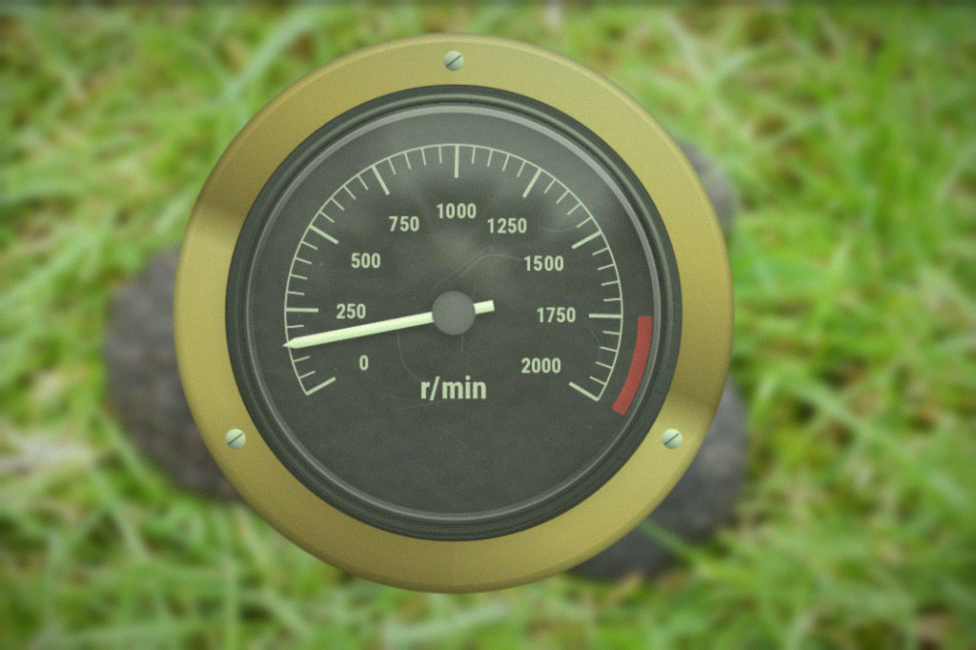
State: 150 (rpm)
